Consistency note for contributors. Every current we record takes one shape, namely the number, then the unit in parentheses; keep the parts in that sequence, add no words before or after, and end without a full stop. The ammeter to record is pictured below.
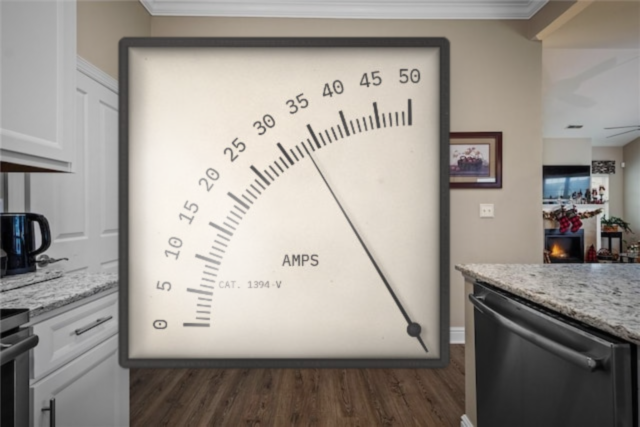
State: 33 (A)
